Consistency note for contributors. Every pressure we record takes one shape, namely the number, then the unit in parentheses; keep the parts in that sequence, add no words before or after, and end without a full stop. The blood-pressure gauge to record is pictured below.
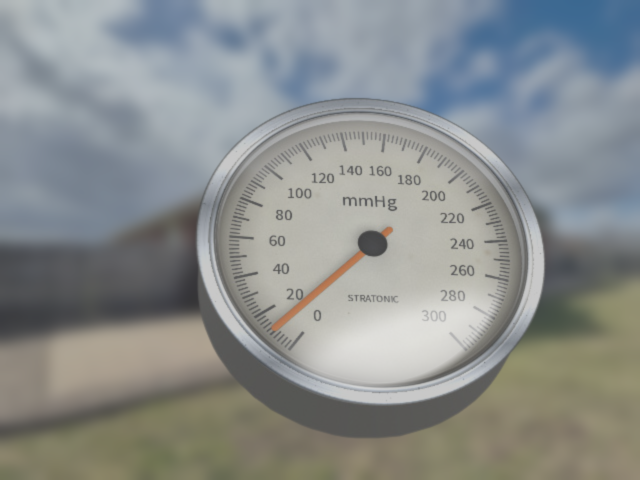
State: 10 (mmHg)
